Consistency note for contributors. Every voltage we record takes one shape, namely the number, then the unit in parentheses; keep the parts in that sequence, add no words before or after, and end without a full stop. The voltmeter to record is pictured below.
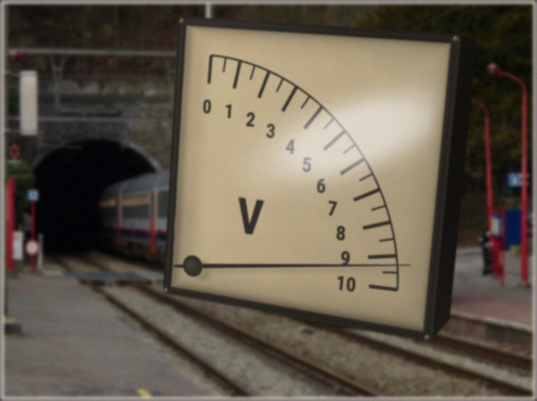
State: 9.25 (V)
